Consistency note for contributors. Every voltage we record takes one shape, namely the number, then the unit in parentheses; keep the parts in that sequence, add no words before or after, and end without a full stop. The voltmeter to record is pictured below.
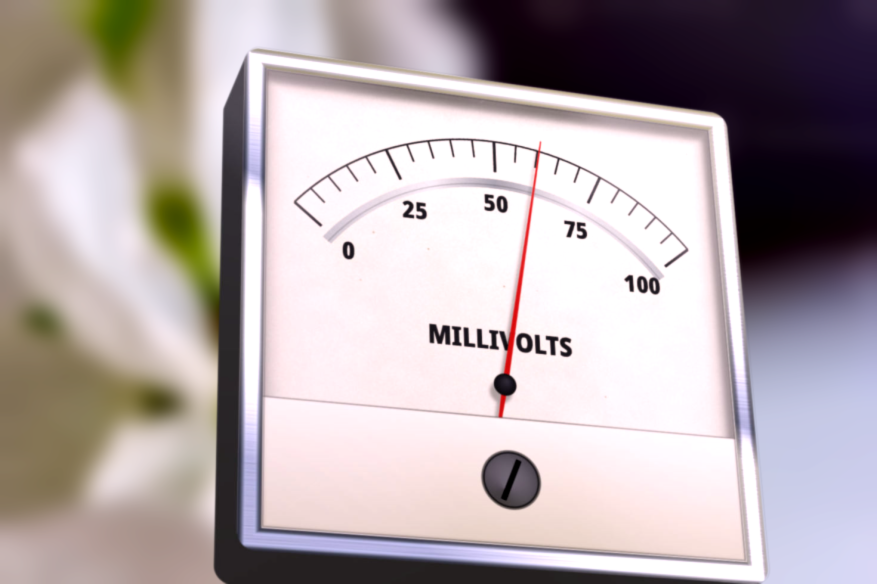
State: 60 (mV)
